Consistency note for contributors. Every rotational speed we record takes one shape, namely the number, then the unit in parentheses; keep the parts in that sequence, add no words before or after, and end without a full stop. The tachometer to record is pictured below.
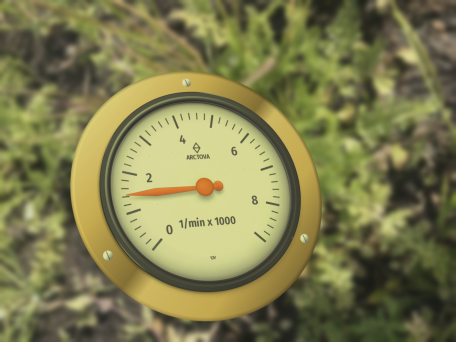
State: 1400 (rpm)
